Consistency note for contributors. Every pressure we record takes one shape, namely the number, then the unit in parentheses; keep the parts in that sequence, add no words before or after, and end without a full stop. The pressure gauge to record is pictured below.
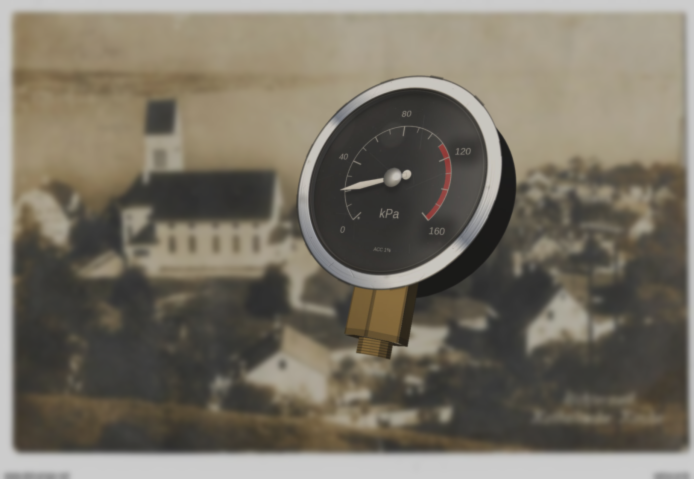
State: 20 (kPa)
